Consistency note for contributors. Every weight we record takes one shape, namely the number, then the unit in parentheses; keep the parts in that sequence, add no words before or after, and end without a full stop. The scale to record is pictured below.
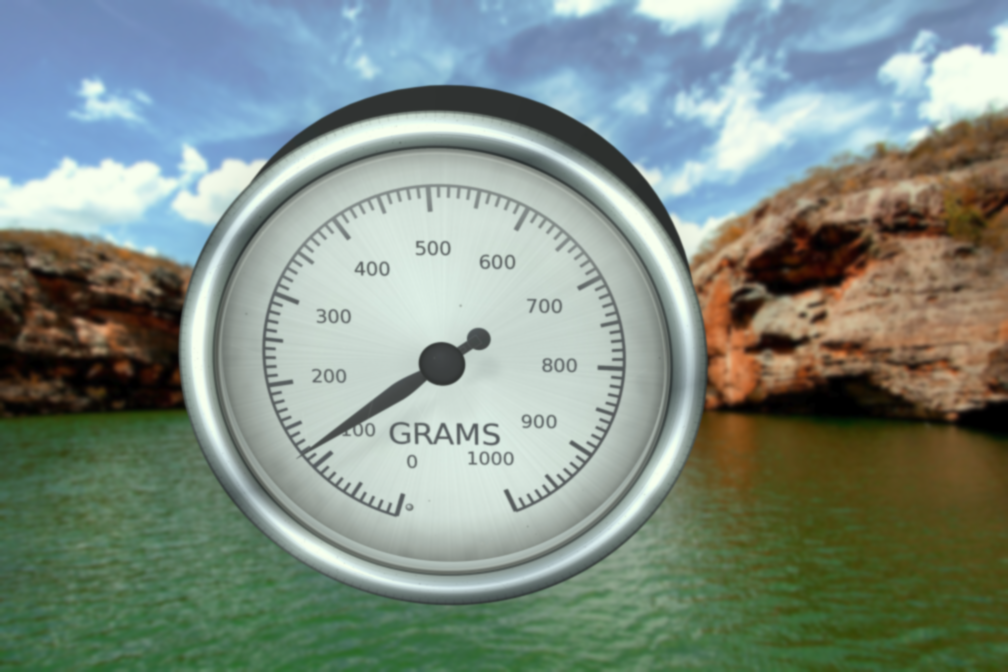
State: 120 (g)
